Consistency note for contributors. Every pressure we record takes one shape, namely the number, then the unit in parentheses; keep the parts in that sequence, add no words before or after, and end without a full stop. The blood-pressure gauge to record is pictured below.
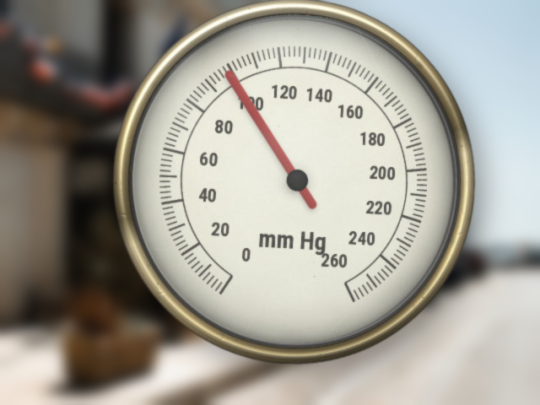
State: 98 (mmHg)
